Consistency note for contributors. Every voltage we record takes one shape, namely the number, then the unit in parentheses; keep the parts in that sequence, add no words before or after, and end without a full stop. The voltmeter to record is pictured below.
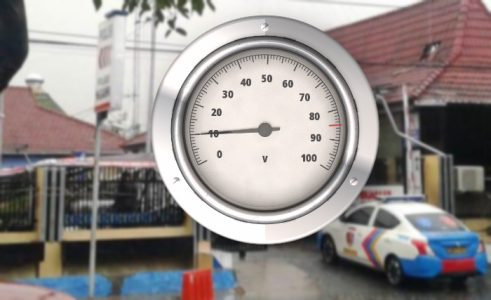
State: 10 (V)
